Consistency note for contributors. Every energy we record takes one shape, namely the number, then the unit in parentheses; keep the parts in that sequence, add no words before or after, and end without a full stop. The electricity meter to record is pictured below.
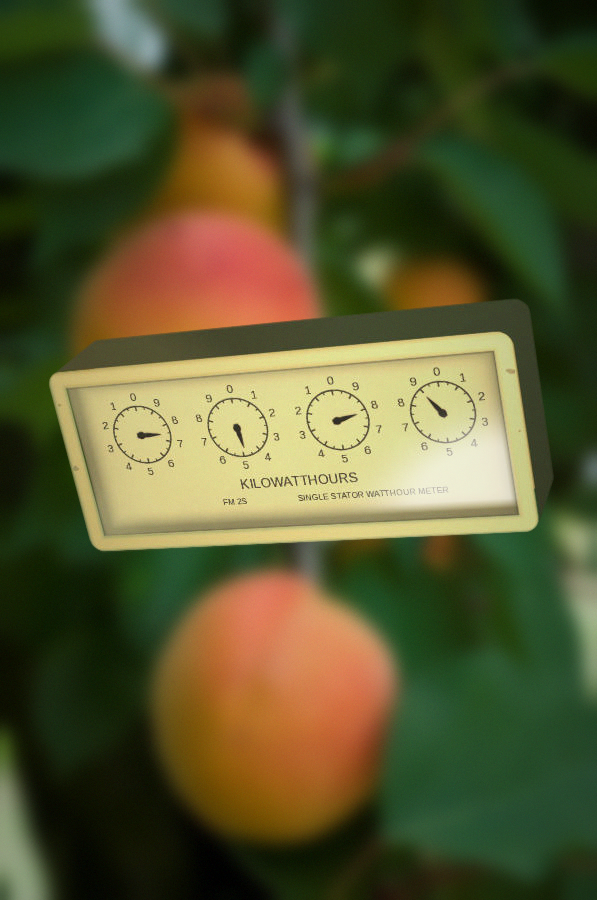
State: 7479 (kWh)
